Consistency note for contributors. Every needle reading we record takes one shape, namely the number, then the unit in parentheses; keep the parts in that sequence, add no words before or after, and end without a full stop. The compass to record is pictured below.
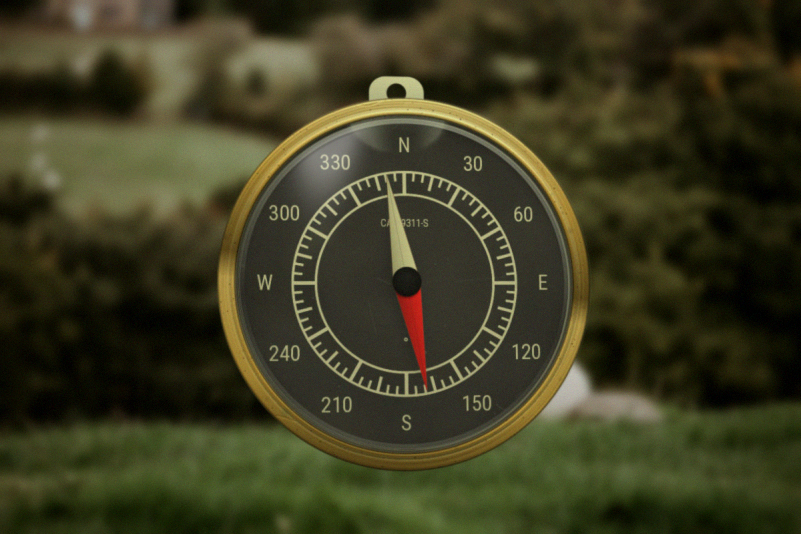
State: 170 (°)
